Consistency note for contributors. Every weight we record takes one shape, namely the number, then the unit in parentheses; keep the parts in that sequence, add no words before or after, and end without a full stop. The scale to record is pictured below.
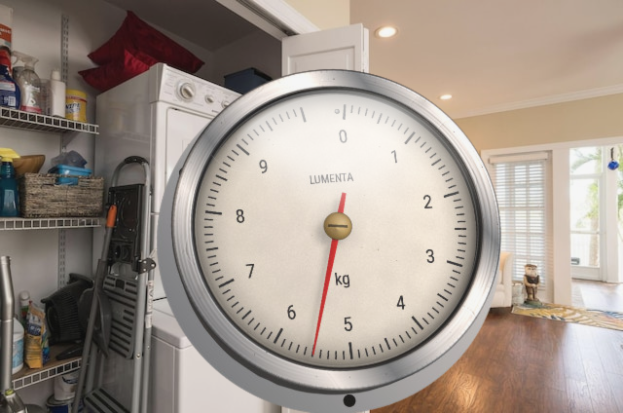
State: 5.5 (kg)
